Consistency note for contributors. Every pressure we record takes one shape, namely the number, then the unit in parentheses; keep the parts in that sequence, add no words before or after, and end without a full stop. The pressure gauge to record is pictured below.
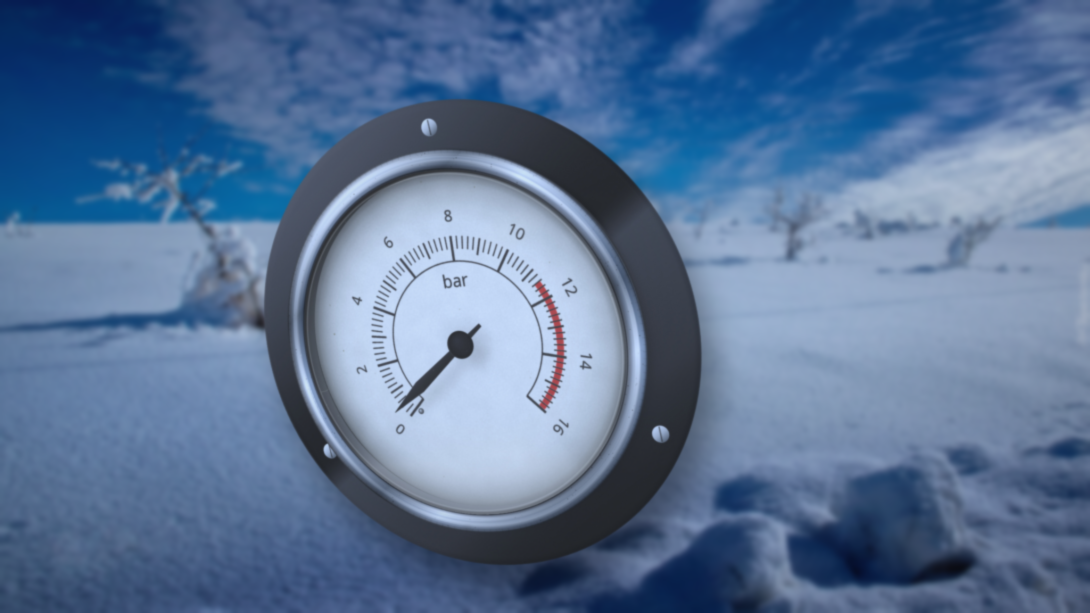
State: 0.4 (bar)
